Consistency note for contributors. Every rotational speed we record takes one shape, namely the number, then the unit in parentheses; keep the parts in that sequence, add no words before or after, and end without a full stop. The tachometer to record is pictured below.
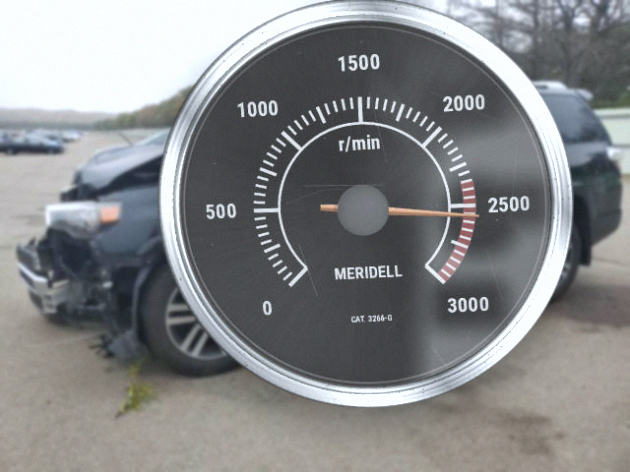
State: 2550 (rpm)
